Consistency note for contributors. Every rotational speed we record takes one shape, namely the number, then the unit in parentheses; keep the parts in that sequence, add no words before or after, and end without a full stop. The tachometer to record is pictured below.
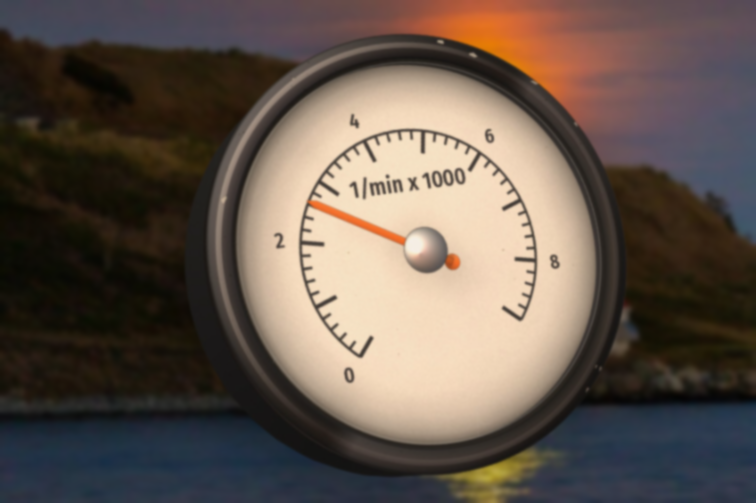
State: 2600 (rpm)
